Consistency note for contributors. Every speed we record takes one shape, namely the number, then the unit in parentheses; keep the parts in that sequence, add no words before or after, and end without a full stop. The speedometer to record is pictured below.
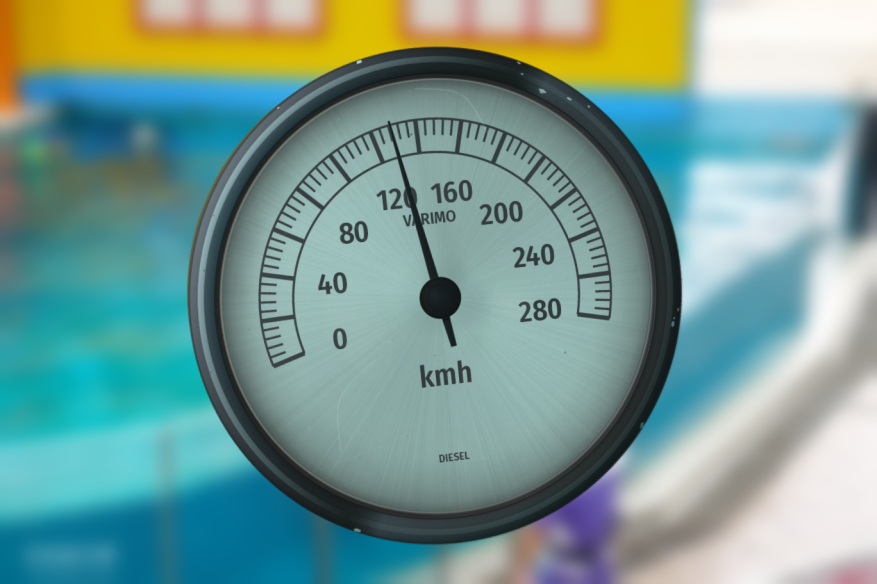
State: 128 (km/h)
